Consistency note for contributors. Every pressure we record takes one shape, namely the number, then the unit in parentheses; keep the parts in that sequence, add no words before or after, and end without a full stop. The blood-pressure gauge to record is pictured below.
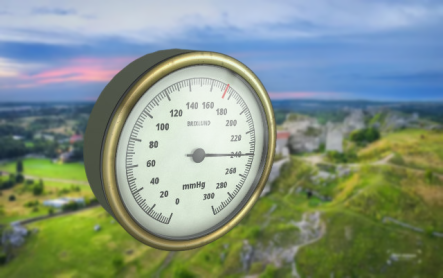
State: 240 (mmHg)
